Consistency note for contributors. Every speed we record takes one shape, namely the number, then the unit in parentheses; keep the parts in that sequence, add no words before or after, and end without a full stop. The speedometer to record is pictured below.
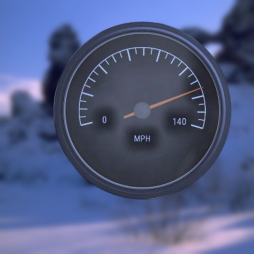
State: 115 (mph)
